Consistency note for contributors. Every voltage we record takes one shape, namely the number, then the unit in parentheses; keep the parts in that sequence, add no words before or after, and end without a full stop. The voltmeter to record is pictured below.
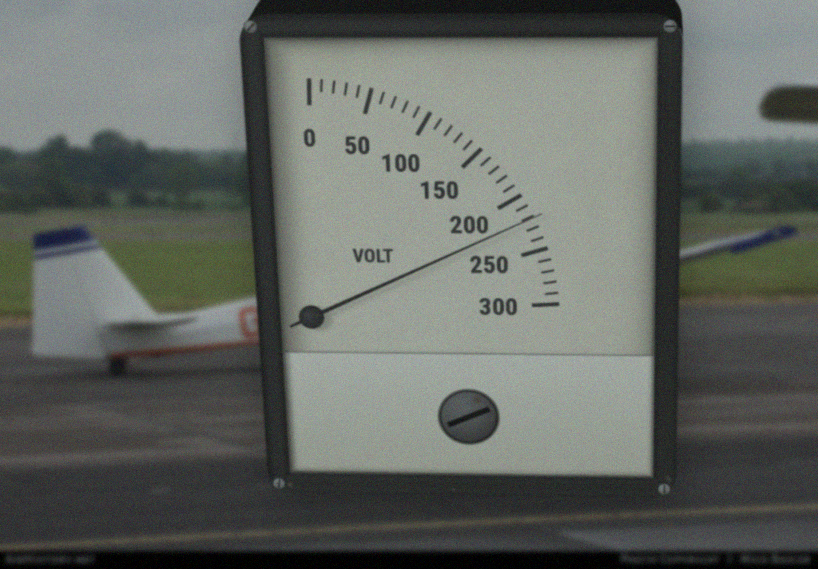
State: 220 (V)
